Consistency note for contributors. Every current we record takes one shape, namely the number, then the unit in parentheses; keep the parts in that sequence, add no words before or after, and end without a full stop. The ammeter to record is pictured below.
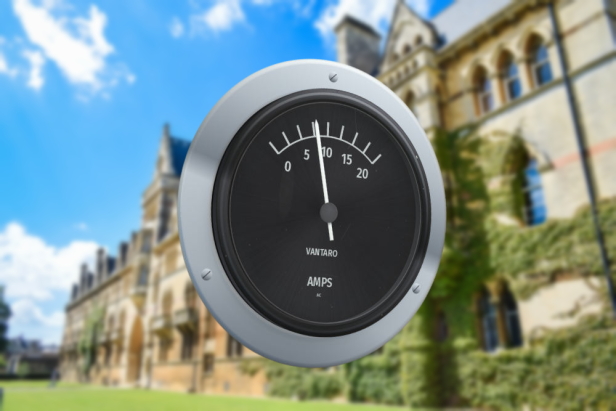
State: 7.5 (A)
